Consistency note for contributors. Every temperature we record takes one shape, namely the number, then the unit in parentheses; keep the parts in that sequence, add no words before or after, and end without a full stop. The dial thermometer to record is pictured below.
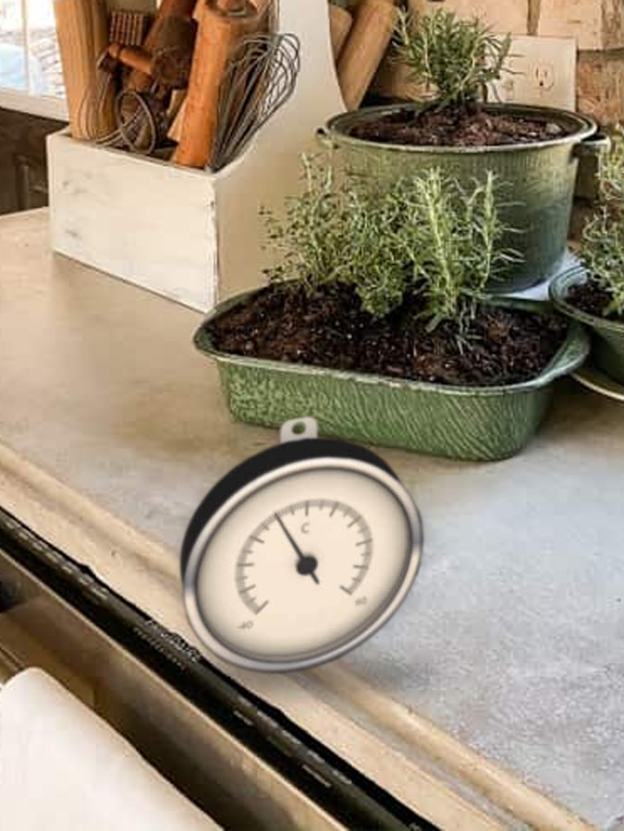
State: 0 (°C)
